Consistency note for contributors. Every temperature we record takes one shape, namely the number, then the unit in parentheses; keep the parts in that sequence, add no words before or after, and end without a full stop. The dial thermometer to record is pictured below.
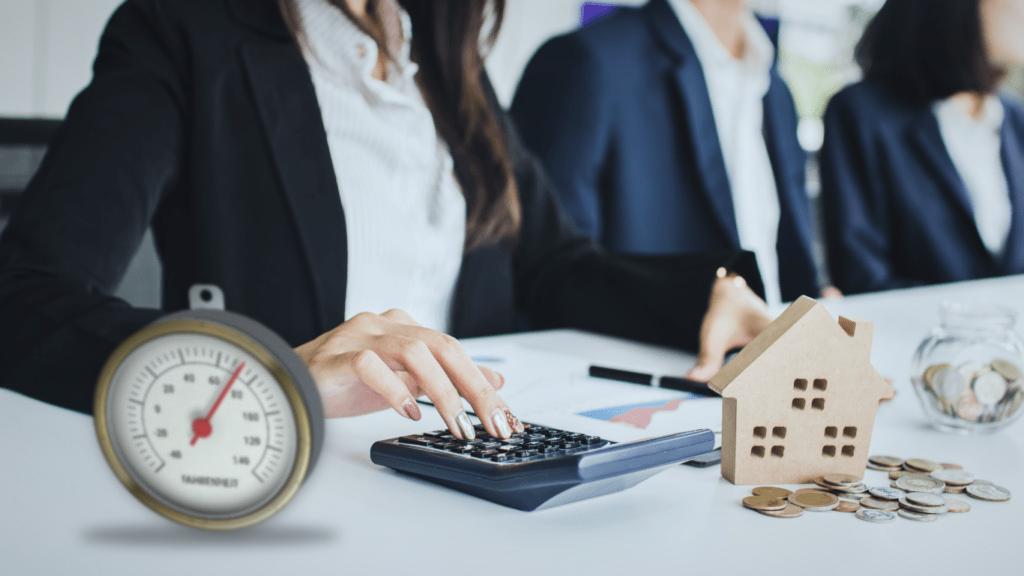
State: 72 (°F)
